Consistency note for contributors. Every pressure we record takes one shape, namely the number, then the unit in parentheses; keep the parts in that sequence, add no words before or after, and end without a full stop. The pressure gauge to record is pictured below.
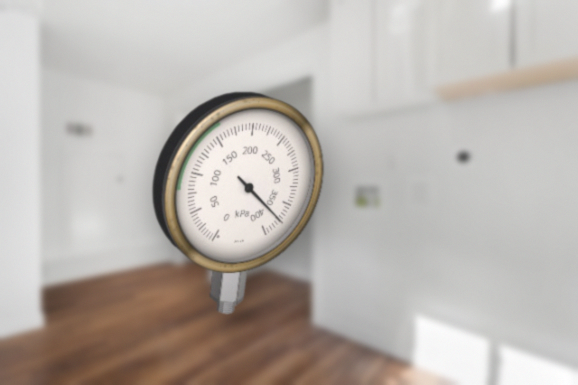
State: 375 (kPa)
